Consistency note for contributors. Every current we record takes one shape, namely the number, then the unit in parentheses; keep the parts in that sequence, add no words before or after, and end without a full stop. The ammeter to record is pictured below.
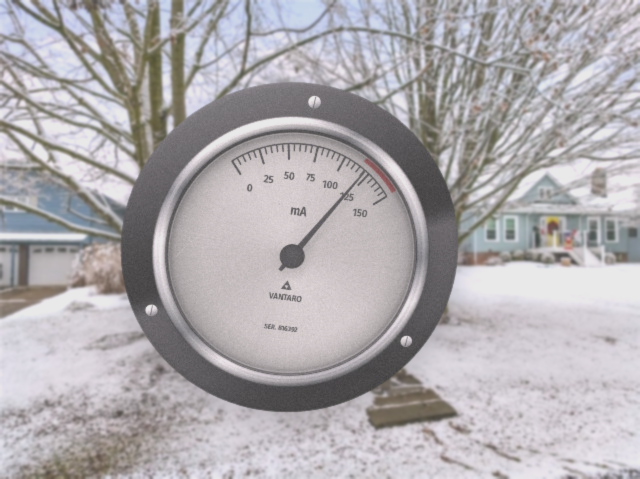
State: 120 (mA)
